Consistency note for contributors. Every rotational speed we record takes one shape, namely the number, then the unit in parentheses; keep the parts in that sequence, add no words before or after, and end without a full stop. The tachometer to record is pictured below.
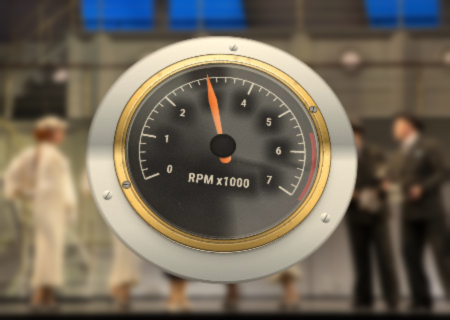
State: 3000 (rpm)
